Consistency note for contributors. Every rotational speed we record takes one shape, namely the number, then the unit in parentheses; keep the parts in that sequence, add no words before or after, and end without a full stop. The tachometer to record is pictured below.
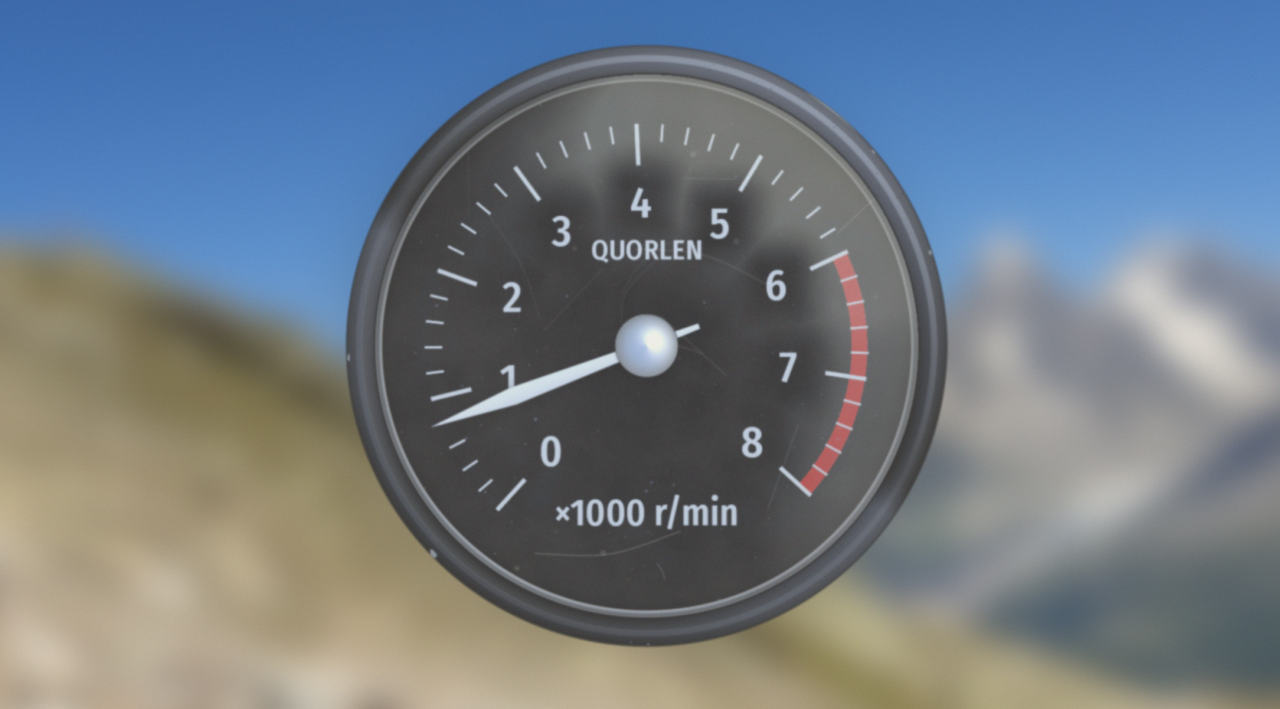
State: 800 (rpm)
